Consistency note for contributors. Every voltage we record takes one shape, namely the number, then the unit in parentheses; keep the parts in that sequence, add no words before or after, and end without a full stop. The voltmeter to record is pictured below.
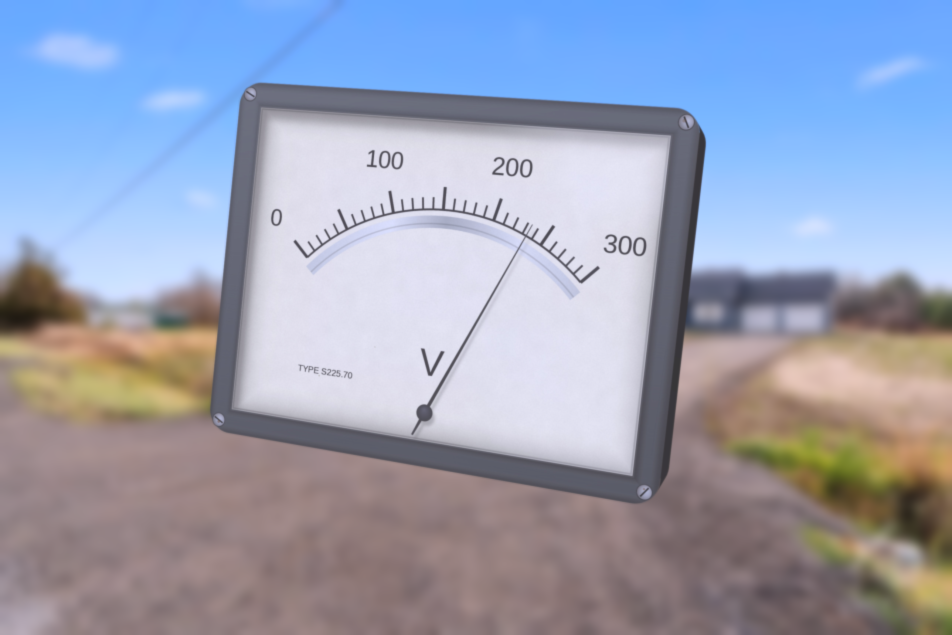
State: 235 (V)
